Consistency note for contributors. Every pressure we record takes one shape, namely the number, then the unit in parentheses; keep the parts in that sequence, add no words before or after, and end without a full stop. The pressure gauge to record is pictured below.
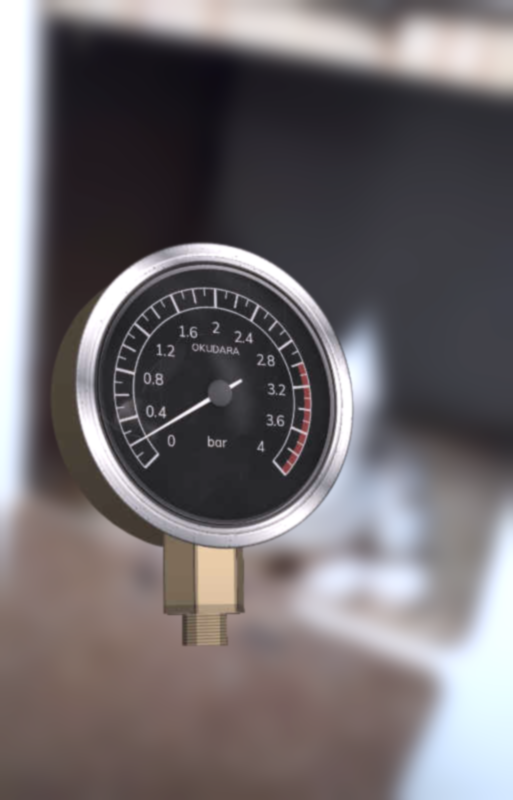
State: 0.2 (bar)
